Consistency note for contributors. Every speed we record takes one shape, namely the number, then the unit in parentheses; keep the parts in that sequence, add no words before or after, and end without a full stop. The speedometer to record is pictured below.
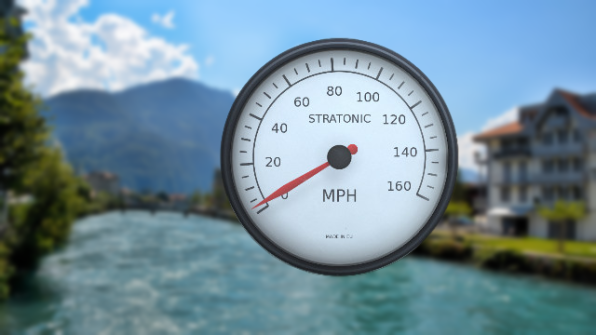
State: 2.5 (mph)
